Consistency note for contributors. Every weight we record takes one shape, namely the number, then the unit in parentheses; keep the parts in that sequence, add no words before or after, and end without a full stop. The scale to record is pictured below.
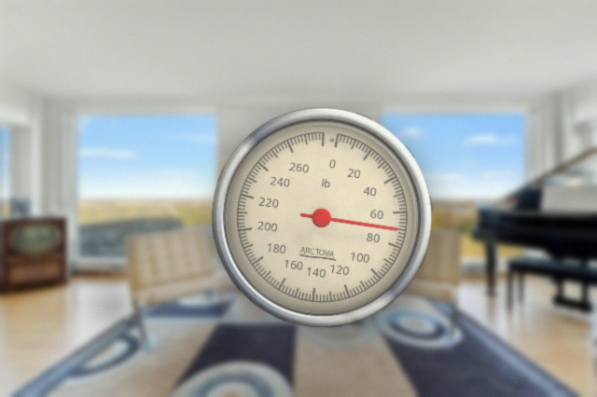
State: 70 (lb)
